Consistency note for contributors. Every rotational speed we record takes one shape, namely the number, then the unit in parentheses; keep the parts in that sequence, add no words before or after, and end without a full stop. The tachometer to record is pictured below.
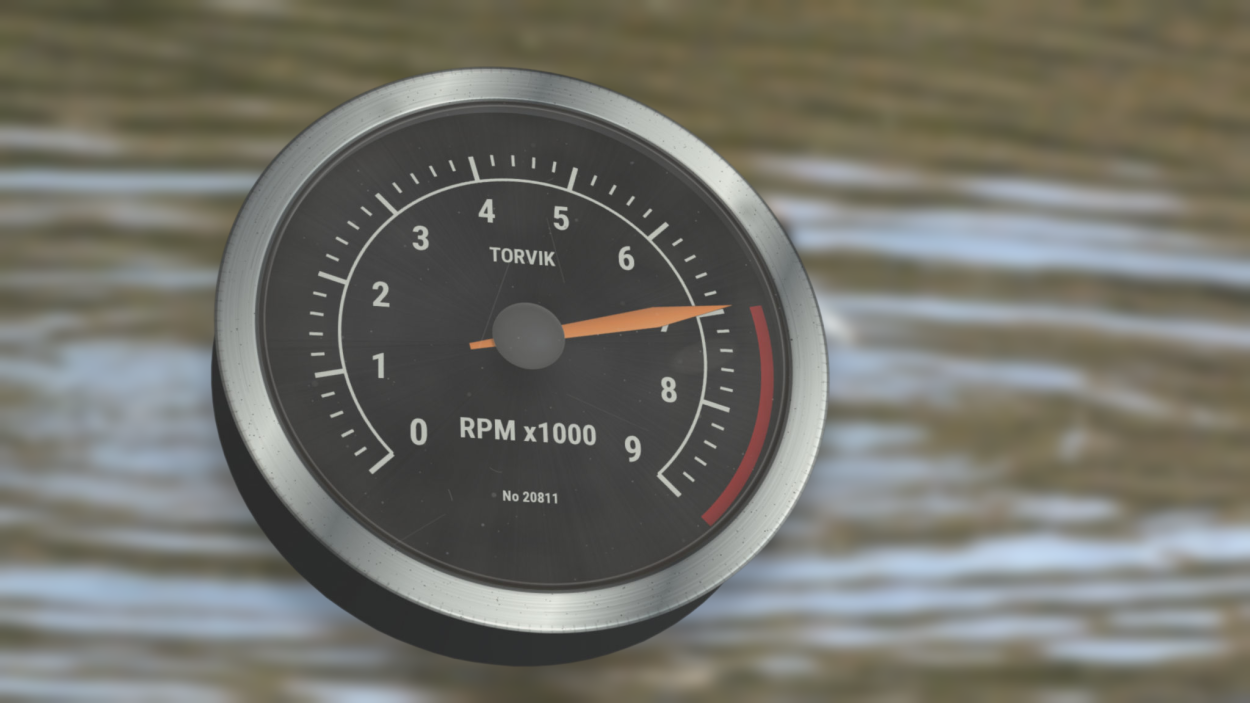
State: 7000 (rpm)
